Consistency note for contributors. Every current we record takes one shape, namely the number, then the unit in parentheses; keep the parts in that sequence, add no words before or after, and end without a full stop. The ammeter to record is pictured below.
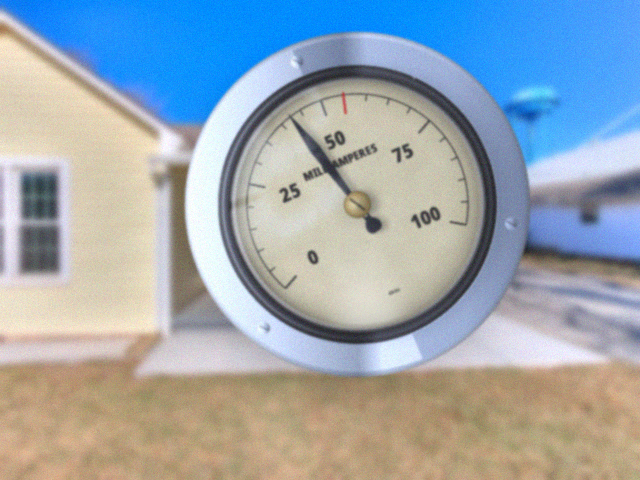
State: 42.5 (mA)
